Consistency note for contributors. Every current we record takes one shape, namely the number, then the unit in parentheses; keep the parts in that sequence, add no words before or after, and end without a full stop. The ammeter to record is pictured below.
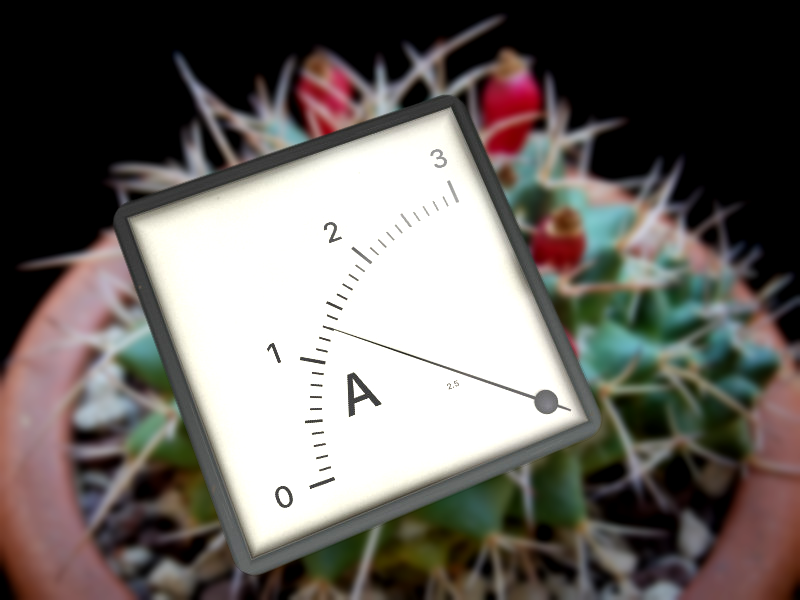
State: 1.3 (A)
